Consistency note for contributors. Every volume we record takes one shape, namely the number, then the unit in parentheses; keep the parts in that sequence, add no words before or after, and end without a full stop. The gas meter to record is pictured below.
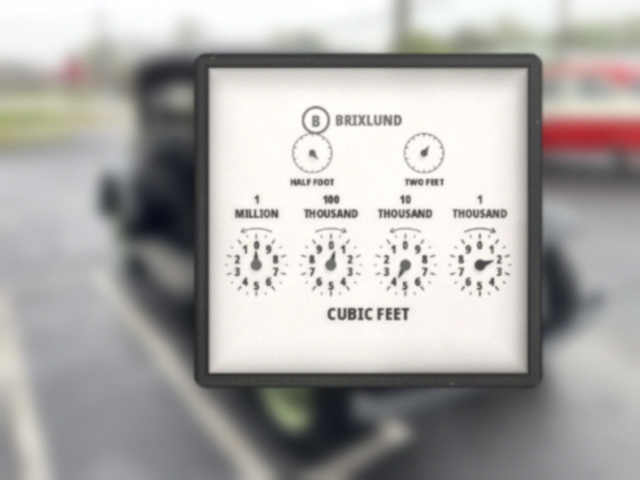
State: 4200 (ft³)
